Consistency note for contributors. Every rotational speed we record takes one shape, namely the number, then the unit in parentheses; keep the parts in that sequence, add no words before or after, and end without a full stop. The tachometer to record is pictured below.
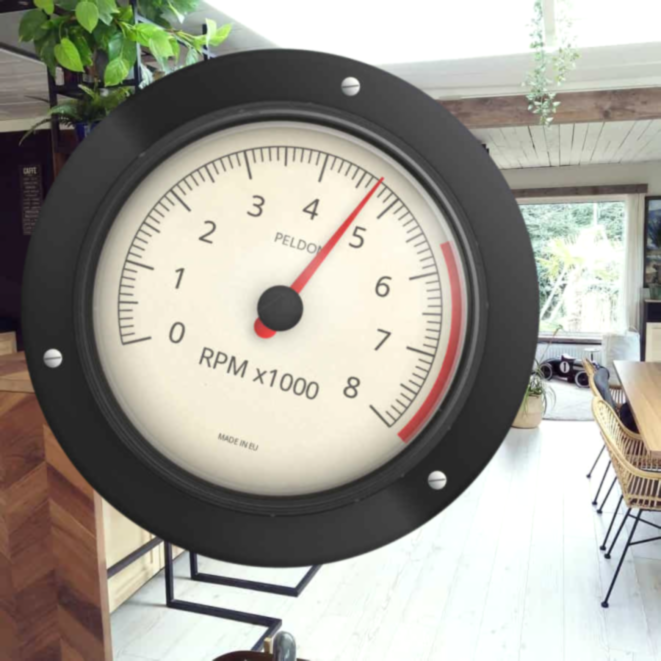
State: 4700 (rpm)
